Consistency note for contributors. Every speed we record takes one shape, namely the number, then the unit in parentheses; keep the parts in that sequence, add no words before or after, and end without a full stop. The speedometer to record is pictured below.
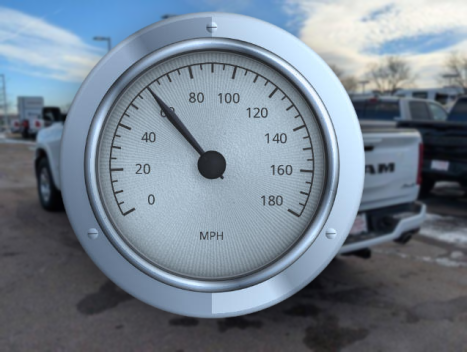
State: 60 (mph)
